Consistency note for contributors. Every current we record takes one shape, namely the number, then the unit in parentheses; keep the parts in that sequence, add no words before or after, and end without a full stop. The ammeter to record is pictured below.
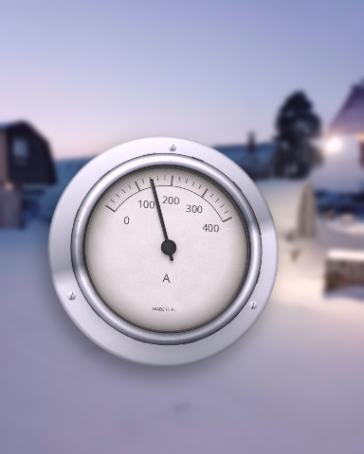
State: 140 (A)
